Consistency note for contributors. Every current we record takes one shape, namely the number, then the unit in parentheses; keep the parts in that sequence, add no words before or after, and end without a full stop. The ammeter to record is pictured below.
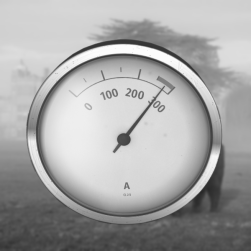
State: 275 (A)
